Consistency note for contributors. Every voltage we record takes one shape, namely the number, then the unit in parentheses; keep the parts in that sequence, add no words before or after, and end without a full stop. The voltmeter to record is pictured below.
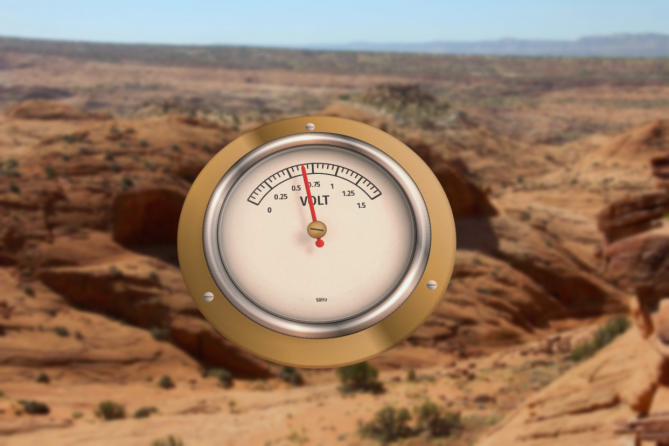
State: 0.65 (V)
